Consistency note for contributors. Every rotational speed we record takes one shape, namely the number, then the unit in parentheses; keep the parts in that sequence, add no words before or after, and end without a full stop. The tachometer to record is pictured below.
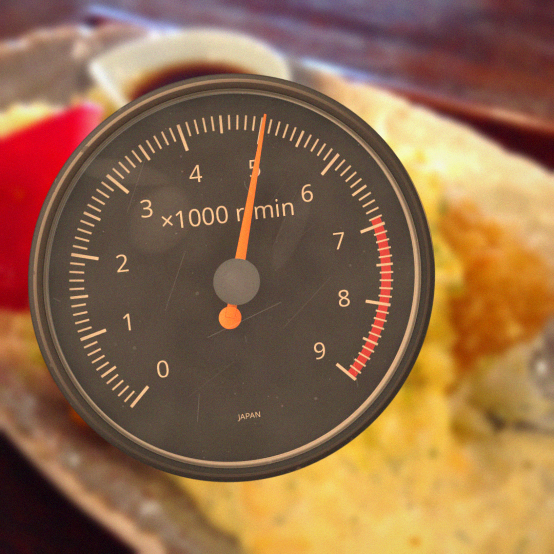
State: 5000 (rpm)
